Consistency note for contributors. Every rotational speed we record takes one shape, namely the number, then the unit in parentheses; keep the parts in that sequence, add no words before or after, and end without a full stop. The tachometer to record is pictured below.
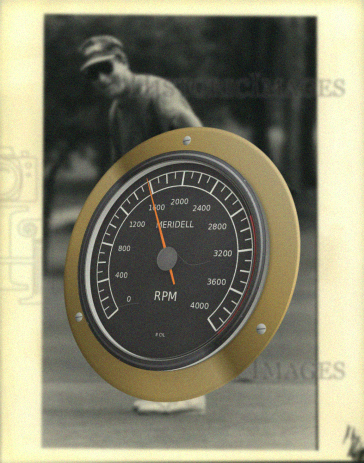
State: 1600 (rpm)
